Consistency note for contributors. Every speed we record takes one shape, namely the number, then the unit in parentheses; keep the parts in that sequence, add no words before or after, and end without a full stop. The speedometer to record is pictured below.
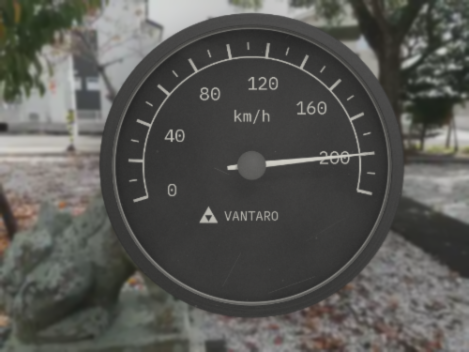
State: 200 (km/h)
